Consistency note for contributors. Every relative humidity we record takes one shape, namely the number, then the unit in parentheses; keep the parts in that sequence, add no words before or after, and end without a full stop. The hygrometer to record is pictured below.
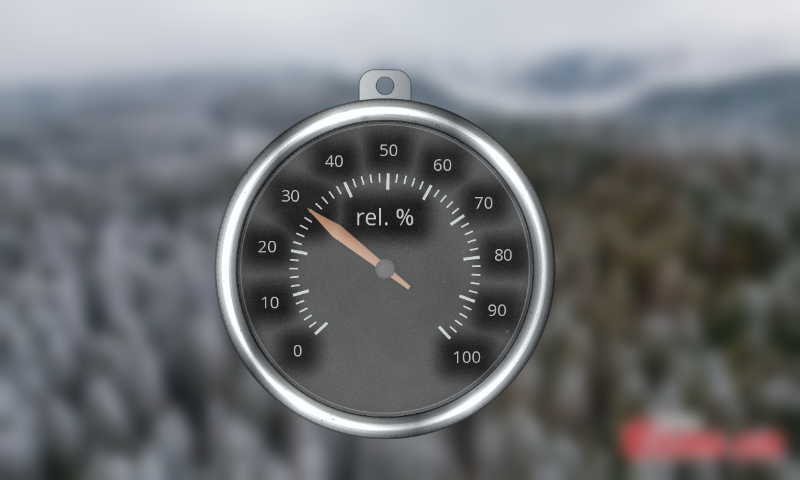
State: 30 (%)
